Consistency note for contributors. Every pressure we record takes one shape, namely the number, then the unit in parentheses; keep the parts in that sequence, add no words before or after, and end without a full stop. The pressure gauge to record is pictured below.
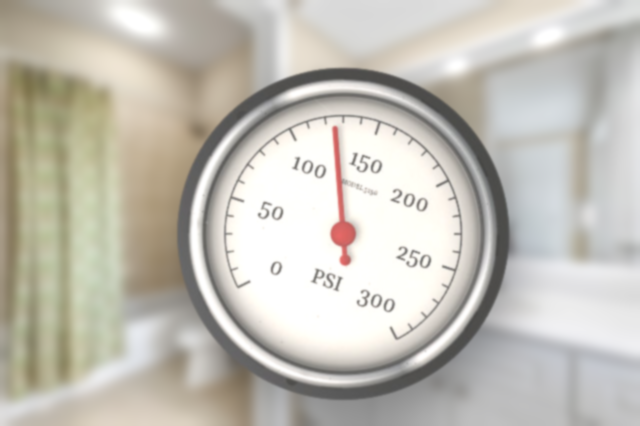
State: 125 (psi)
